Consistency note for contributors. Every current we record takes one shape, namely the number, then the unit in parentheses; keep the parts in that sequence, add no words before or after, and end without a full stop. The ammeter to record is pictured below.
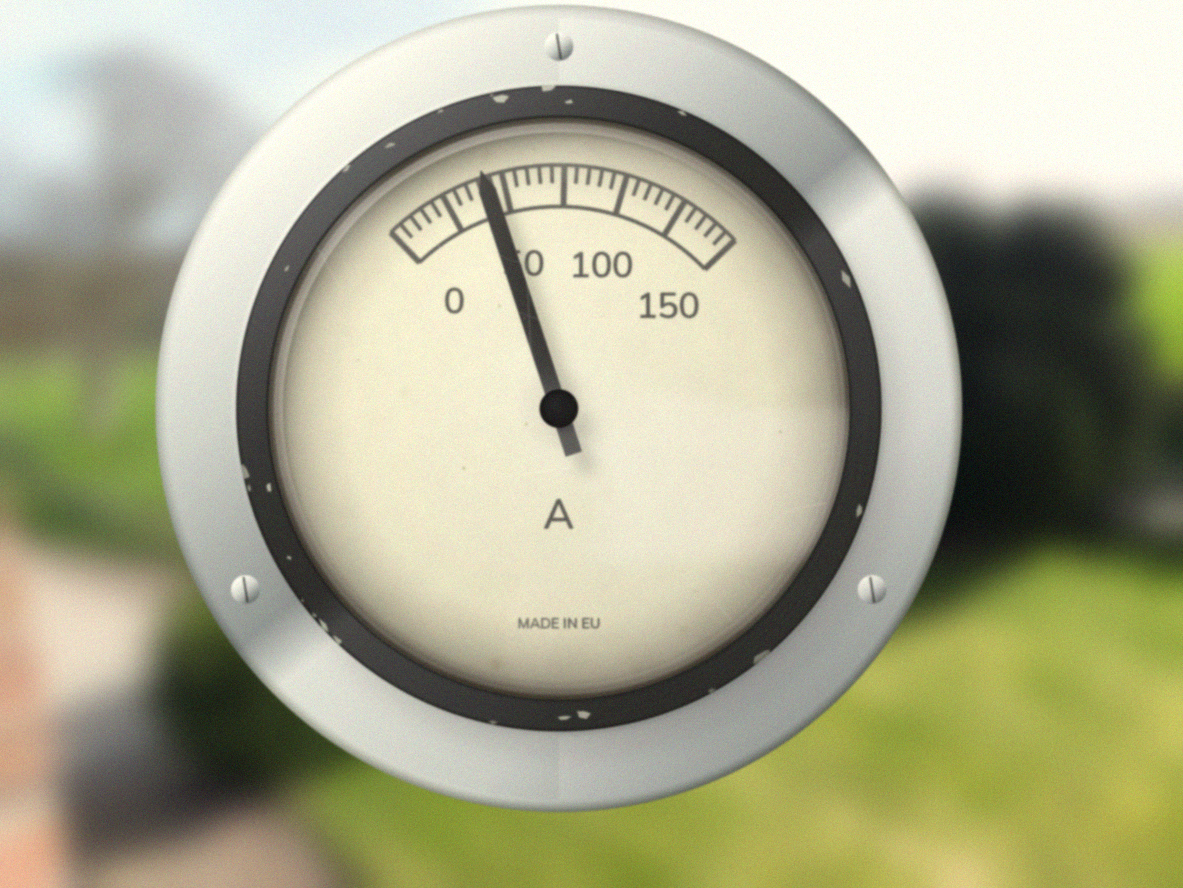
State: 42.5 (A)
